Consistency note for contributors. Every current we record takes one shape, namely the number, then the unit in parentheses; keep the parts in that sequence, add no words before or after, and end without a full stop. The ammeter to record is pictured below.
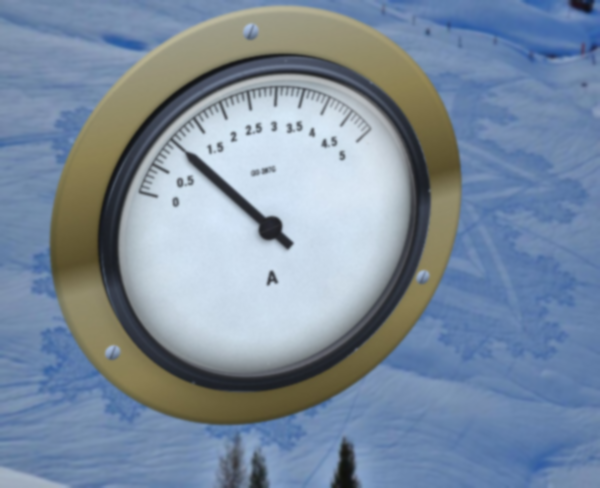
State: 1 (A)
